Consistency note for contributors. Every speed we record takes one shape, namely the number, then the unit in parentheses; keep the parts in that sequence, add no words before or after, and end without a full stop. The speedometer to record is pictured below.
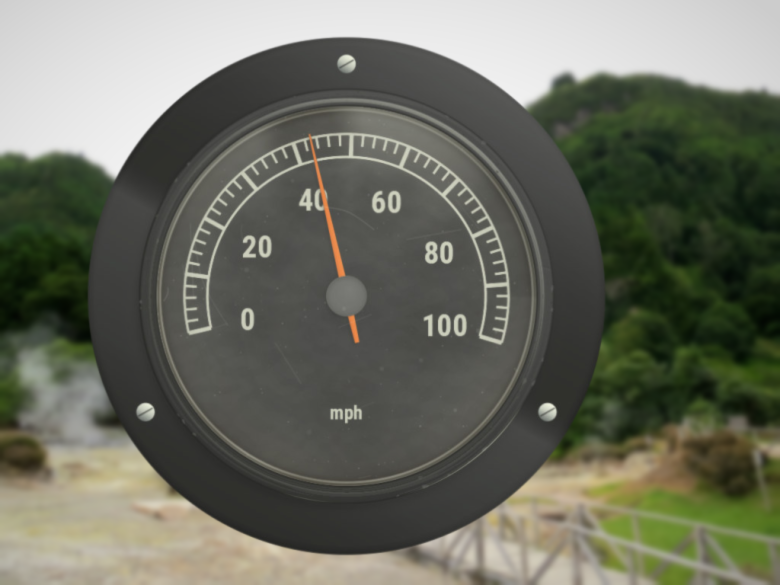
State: 43 (mph)
